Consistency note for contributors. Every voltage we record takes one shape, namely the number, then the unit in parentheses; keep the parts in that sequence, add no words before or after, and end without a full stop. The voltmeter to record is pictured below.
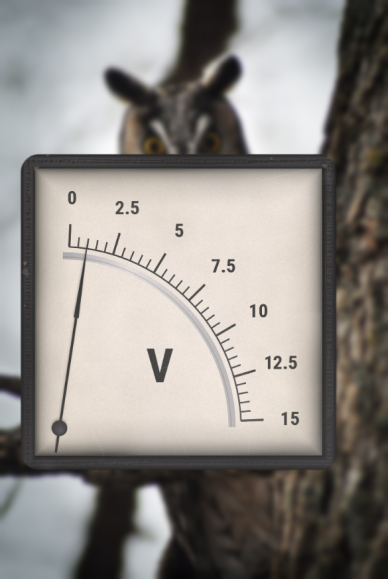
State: 1 (V)
